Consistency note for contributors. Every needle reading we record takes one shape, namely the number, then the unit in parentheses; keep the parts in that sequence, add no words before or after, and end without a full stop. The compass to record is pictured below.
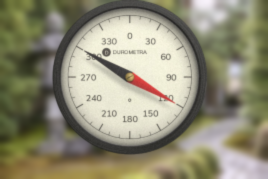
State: 120 (°)
